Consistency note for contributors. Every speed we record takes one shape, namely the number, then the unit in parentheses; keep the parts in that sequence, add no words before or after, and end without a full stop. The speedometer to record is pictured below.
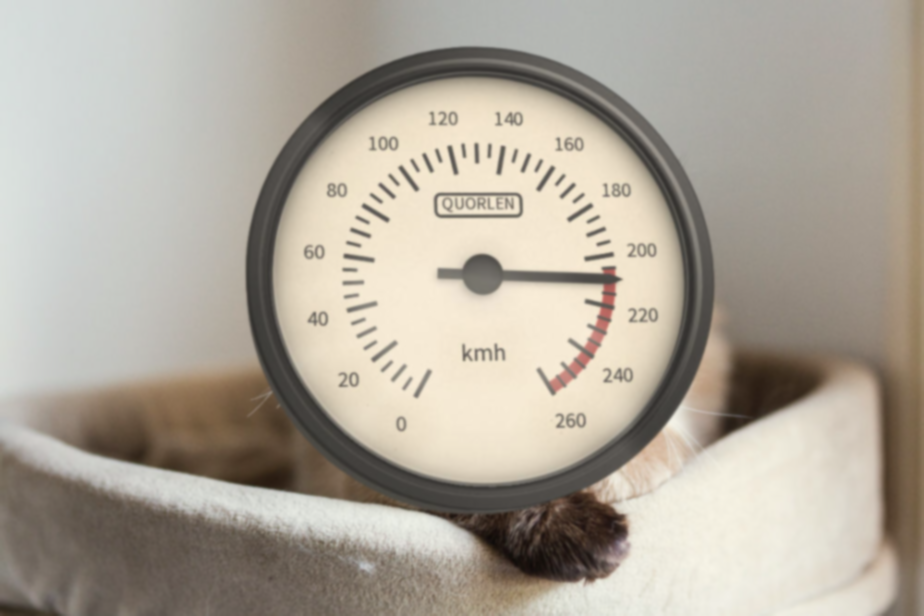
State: 210 (km/h)
